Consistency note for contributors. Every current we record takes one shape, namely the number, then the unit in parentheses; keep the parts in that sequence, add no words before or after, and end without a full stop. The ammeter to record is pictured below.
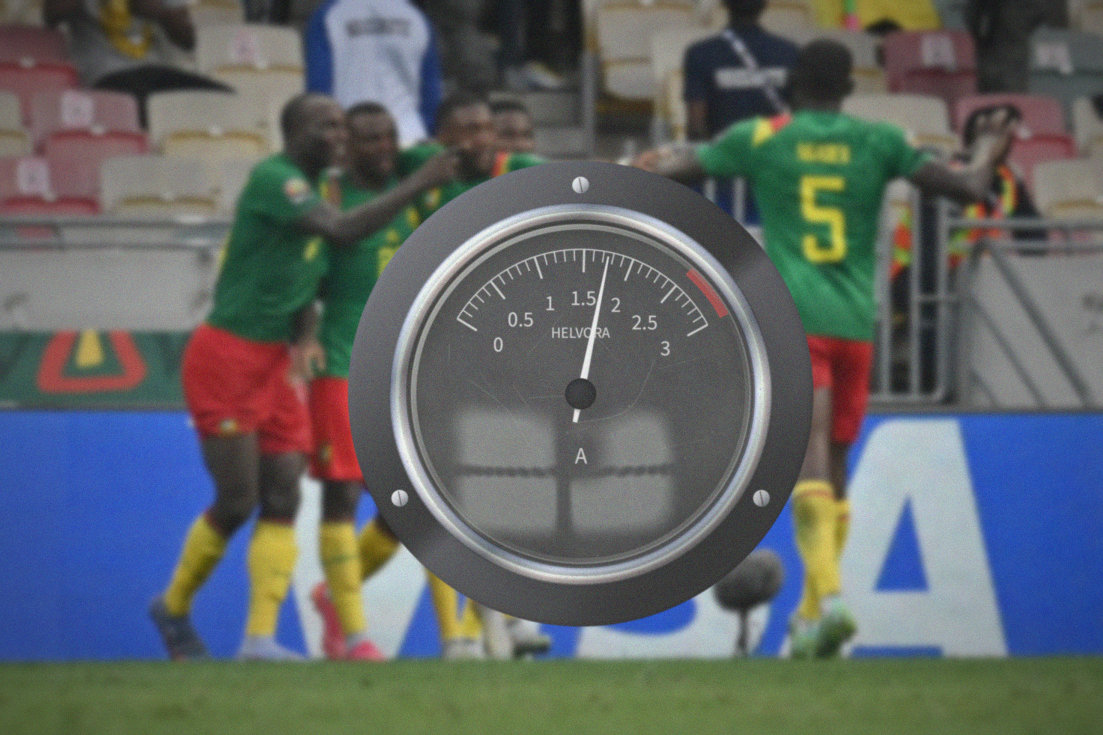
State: 1.75 (A)
